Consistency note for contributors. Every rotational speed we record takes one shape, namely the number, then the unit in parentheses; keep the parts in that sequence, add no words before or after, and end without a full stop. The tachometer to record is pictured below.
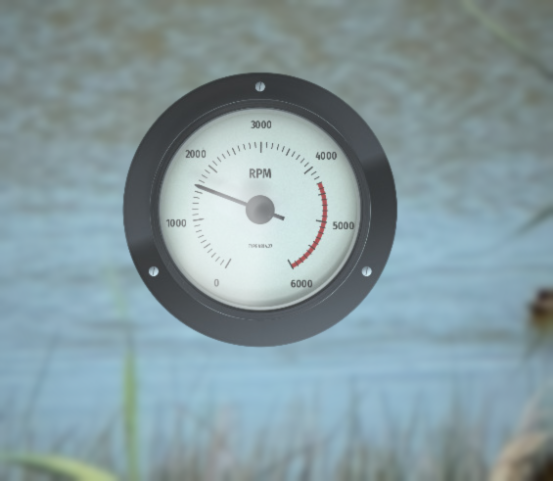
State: 1600 (rpm)
